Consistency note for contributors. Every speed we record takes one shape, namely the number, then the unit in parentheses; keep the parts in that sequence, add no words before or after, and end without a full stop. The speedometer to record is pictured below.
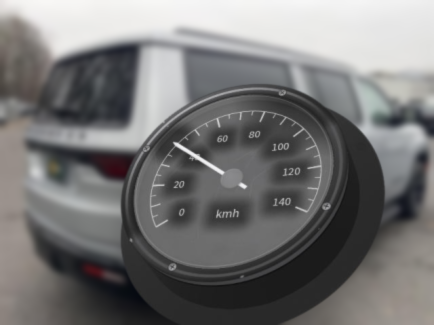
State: 40 (km/h)
